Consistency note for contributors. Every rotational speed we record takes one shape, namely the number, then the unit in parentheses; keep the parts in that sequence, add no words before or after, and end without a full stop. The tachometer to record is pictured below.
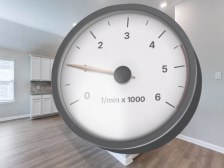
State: 1000 (rpm)
